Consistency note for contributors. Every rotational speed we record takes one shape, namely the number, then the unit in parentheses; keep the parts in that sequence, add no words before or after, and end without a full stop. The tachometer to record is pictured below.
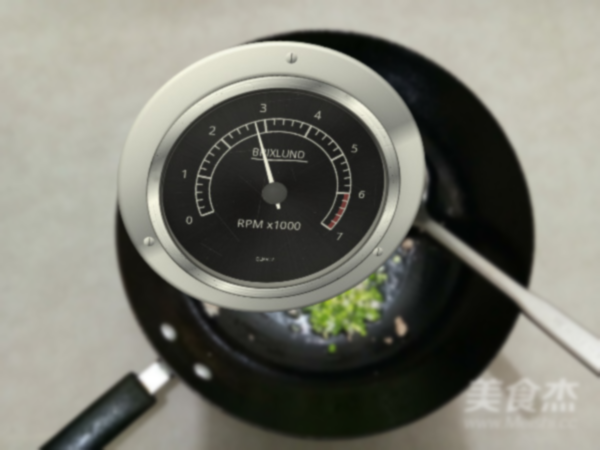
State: 2800 (rpm)
